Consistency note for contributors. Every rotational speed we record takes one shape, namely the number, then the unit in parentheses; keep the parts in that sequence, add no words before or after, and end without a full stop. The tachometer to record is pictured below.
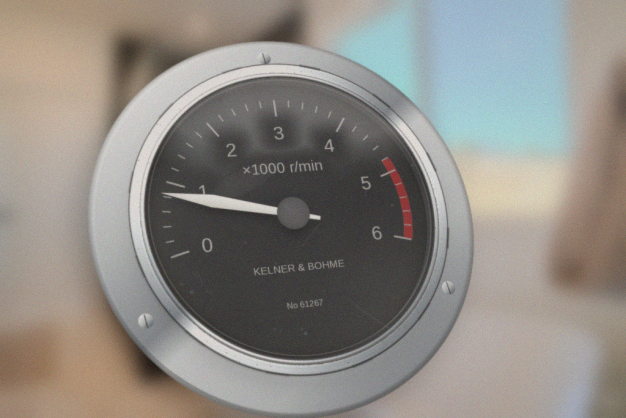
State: 800 (rpm)
